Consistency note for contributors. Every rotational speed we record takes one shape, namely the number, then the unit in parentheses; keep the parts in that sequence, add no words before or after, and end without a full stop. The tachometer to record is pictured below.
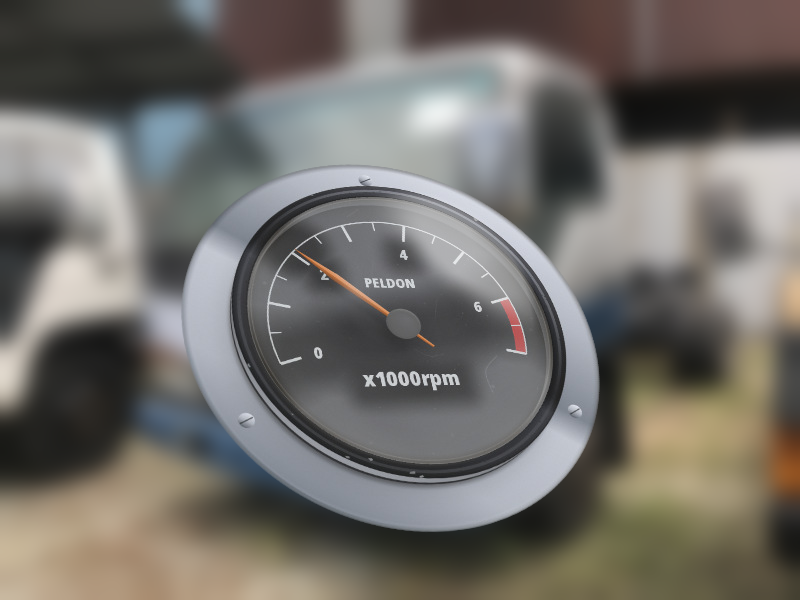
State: 2000 (rpm)
